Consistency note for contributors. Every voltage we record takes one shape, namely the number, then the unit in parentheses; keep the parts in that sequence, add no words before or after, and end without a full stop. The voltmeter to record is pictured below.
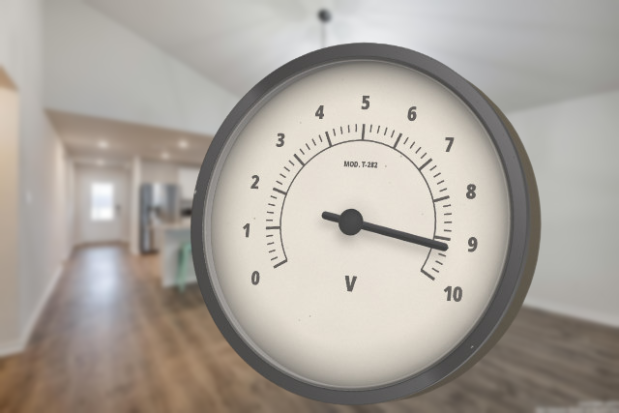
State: 9.2 (V)
